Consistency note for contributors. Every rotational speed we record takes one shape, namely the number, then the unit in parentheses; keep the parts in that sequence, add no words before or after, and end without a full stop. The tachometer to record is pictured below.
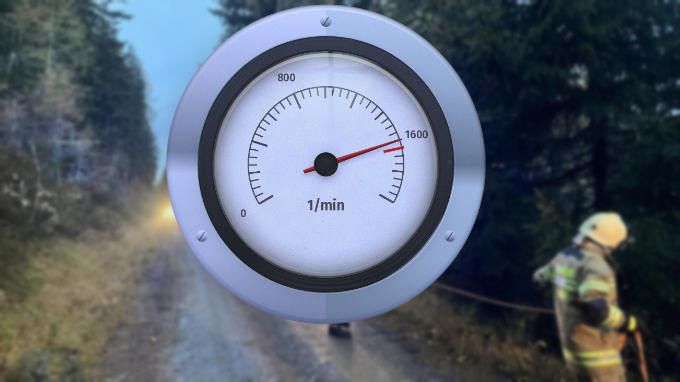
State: 1600 (rpm)
